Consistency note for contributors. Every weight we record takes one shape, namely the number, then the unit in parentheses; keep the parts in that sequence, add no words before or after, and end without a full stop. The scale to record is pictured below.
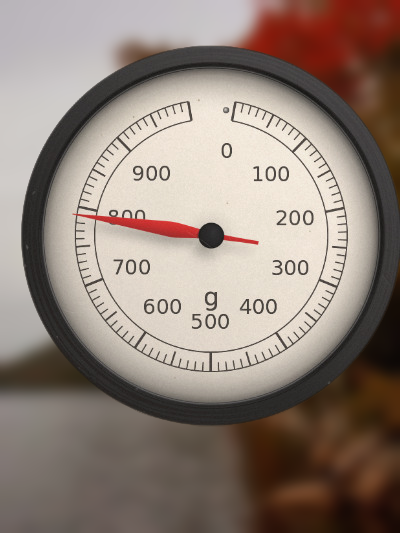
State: 790 (g)
